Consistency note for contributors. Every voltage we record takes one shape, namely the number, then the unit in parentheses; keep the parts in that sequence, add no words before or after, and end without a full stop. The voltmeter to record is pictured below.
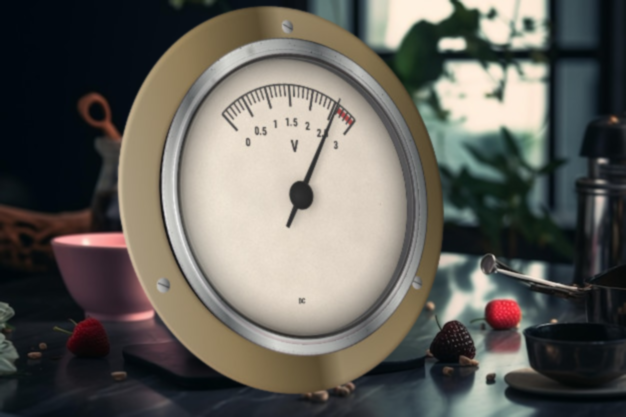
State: 2.5 (V)
